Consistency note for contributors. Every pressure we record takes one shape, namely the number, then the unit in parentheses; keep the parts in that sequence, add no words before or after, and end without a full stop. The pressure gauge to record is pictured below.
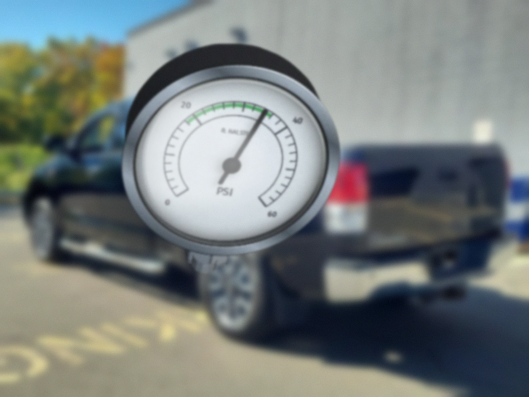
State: 34 (psi)
